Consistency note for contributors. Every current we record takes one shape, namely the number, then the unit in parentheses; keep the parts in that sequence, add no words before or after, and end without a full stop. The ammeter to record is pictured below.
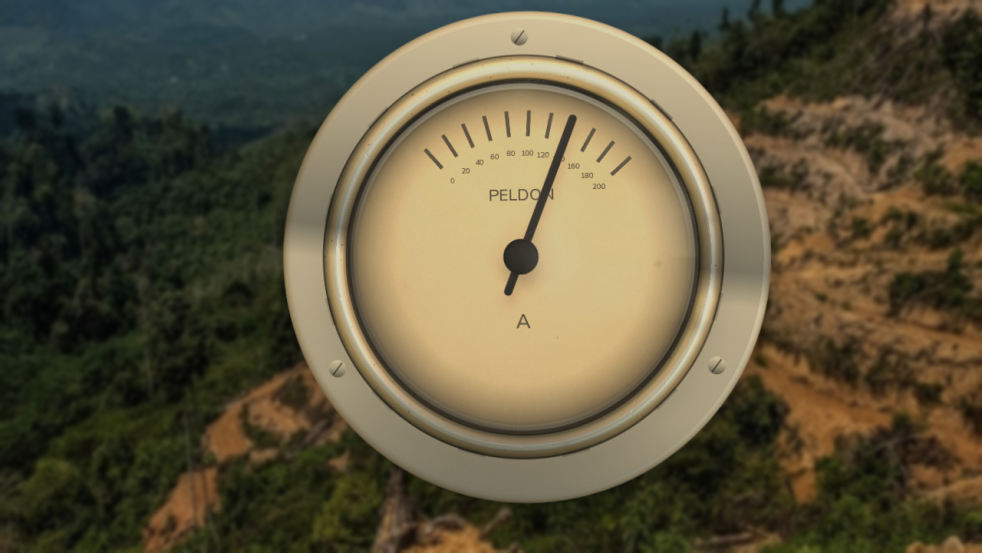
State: 140 (A)
